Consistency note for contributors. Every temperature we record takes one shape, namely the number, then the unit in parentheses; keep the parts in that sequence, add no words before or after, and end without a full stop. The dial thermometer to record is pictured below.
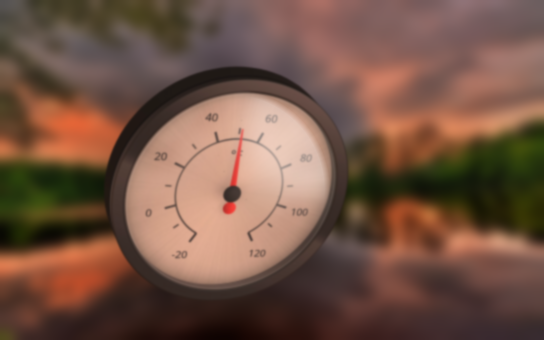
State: 50 (°F)
